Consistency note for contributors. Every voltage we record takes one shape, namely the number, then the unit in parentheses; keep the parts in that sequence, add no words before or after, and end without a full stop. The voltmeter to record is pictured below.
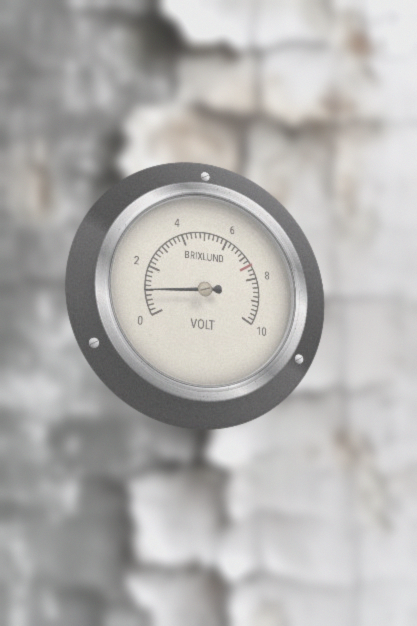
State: 1 (V)
